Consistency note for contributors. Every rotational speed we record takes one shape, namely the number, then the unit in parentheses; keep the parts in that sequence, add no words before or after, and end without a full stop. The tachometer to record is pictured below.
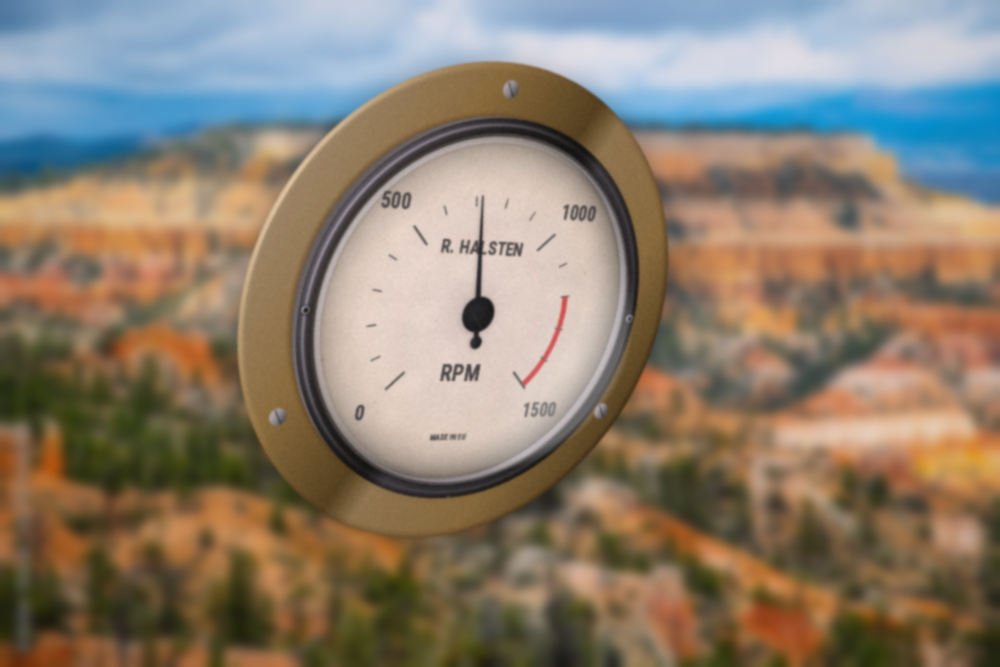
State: 700 (rpm)
